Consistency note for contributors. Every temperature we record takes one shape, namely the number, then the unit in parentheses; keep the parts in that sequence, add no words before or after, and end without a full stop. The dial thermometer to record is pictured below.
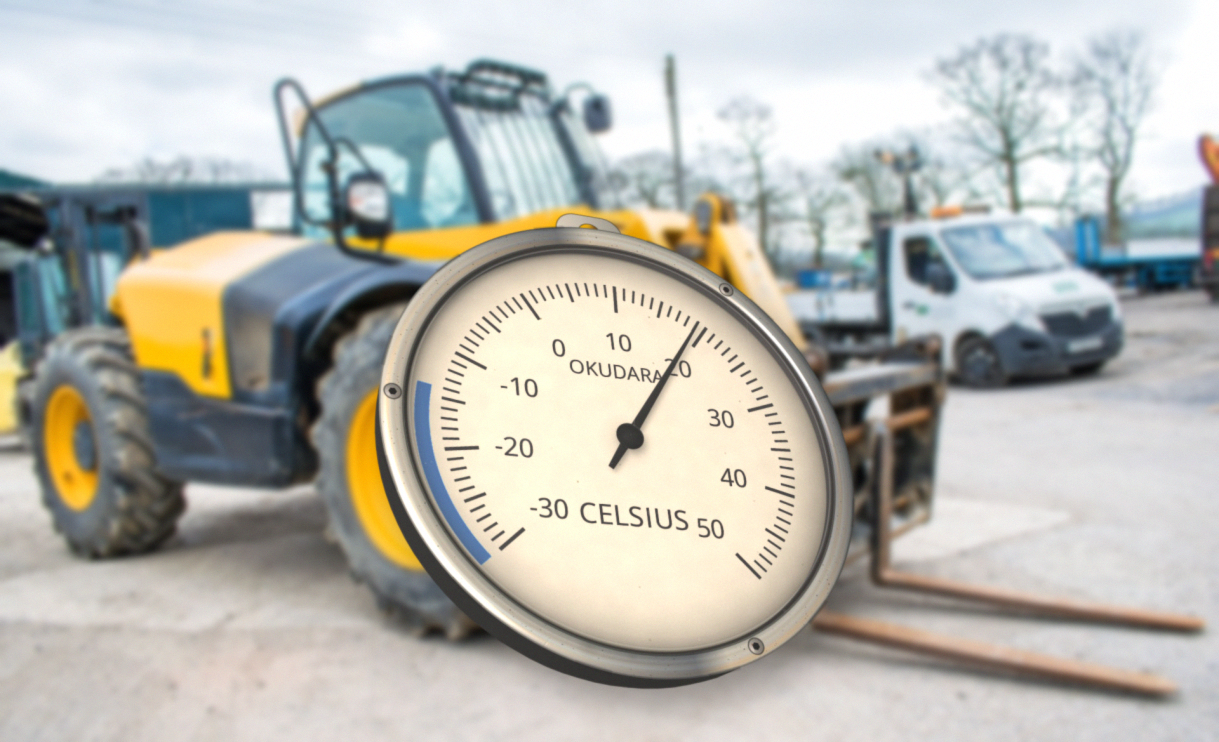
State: 19 (°C)
